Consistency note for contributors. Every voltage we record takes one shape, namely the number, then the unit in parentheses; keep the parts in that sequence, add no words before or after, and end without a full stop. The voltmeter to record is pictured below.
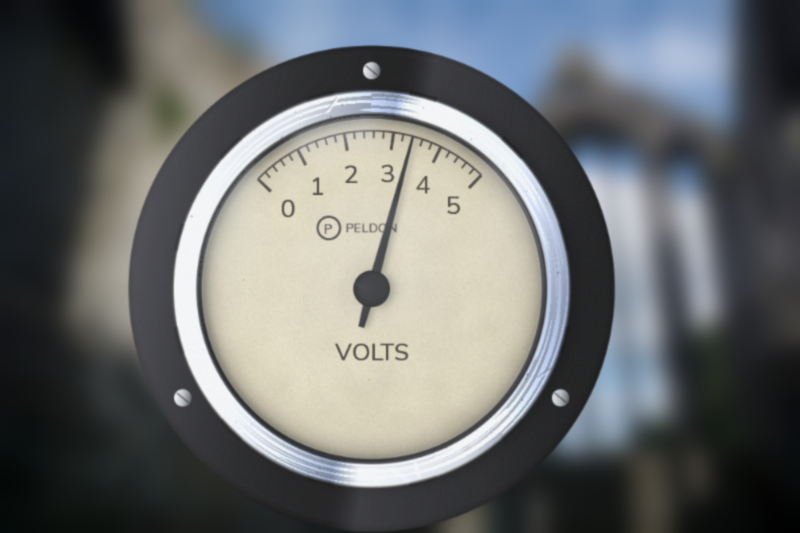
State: 3.4 (V)
